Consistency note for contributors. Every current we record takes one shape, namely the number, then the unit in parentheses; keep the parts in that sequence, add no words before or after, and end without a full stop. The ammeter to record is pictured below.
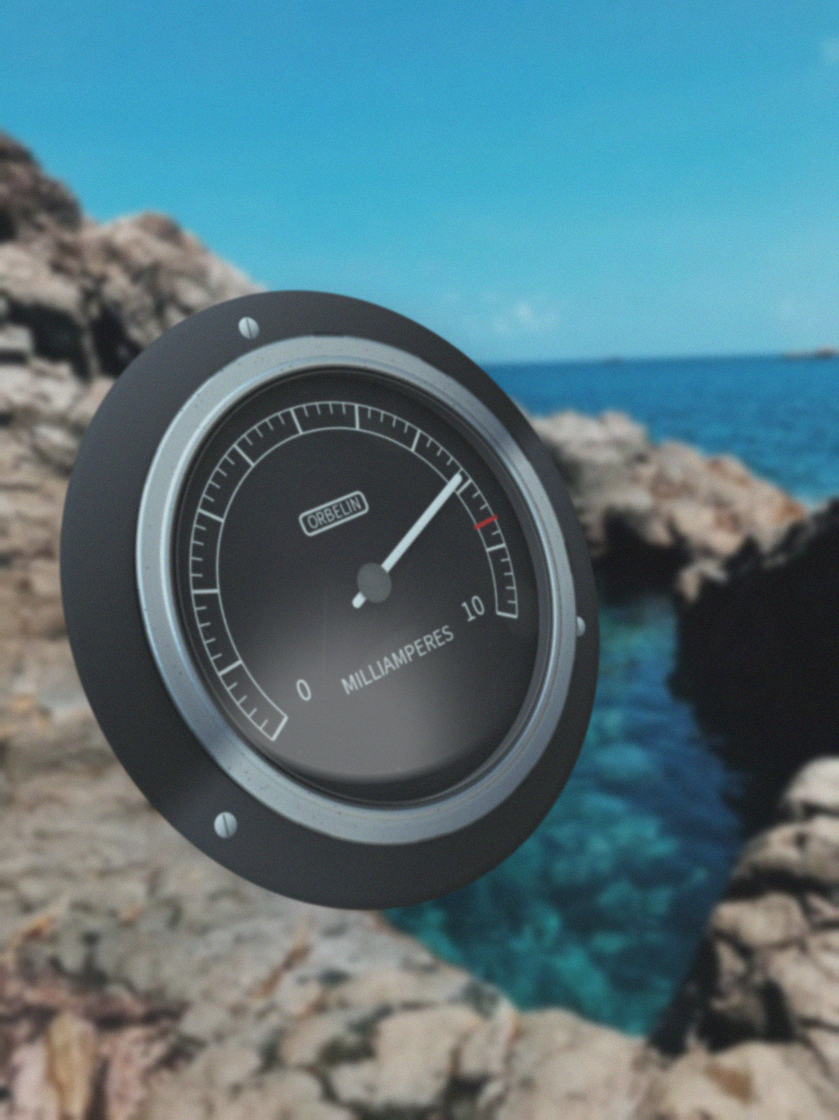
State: 7.8 (mA)
